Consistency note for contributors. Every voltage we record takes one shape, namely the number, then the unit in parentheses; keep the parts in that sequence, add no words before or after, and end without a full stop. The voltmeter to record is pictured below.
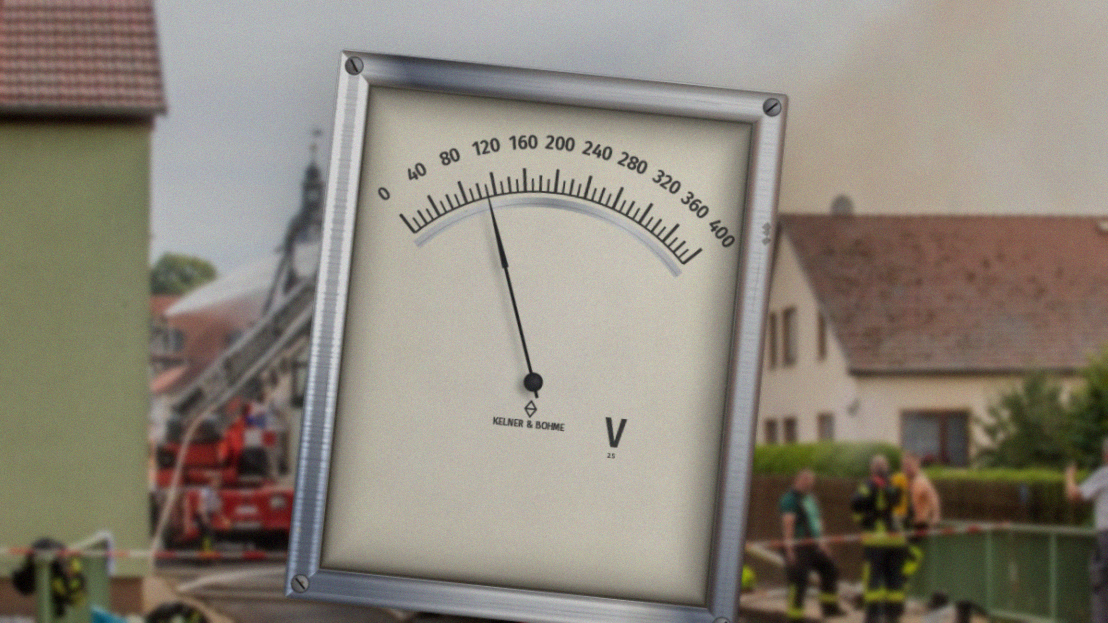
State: 110 (V)
